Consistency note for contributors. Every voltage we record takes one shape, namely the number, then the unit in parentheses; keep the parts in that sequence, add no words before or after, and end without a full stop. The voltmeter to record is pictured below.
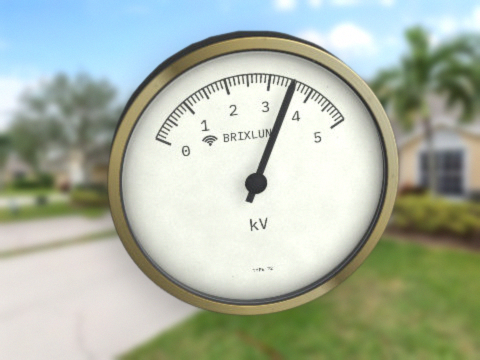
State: 3.5 (kV)
